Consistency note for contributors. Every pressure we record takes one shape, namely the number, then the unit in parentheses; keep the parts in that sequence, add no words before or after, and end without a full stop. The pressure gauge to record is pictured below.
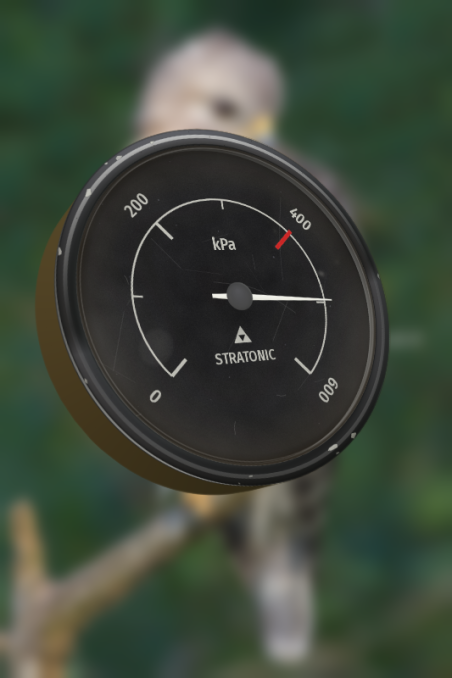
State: 500 (kPa)
